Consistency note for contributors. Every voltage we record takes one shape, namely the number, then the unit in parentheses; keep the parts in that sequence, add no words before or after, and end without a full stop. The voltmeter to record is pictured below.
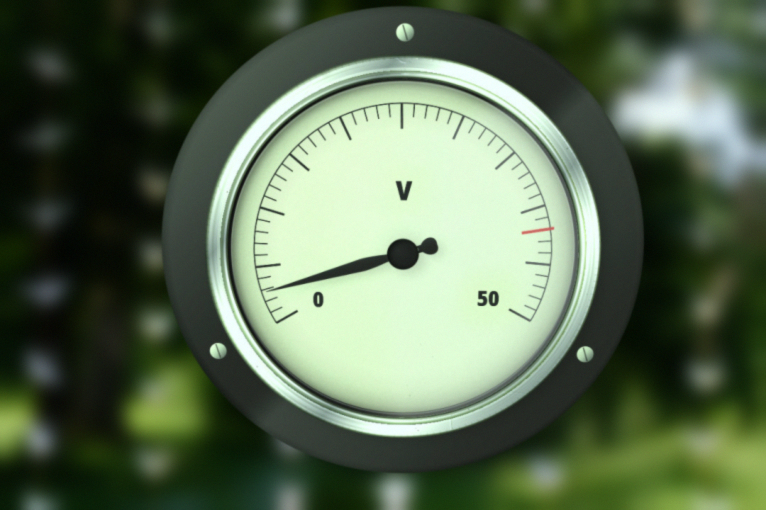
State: 3 (V)
